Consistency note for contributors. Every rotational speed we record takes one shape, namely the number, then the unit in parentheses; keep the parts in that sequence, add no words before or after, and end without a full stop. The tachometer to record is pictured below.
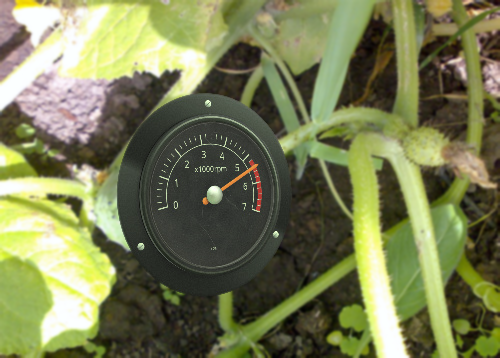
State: 5400 (rpm)
